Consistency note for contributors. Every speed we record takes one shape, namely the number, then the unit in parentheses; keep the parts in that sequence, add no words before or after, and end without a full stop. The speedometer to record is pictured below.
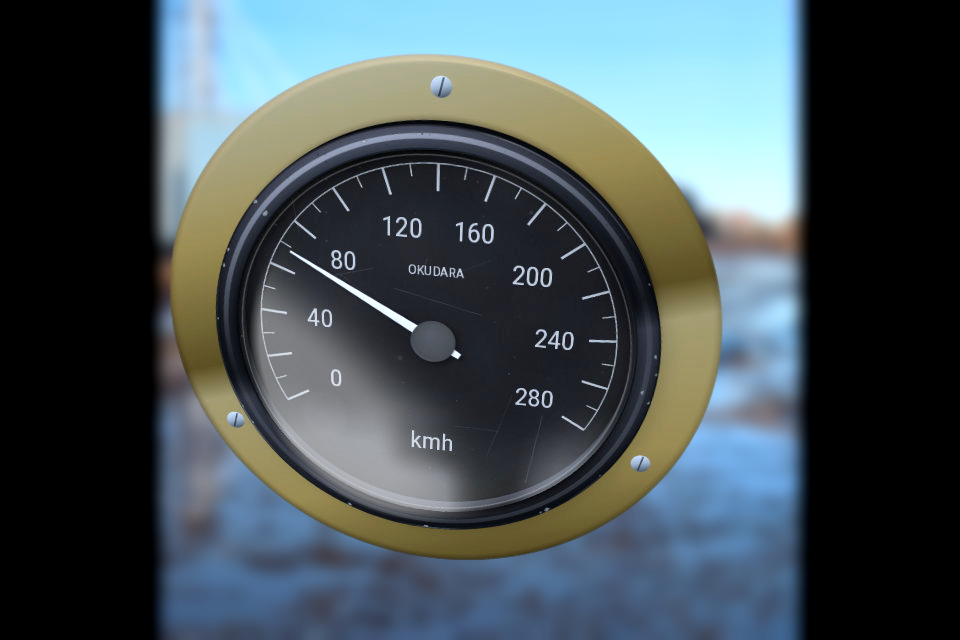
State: 70 (km/h)
